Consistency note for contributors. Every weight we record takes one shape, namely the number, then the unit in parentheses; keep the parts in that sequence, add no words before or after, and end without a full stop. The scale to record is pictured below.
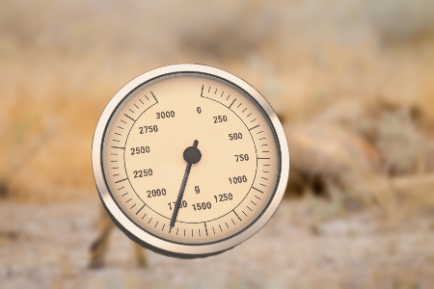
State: 1750 (g)
